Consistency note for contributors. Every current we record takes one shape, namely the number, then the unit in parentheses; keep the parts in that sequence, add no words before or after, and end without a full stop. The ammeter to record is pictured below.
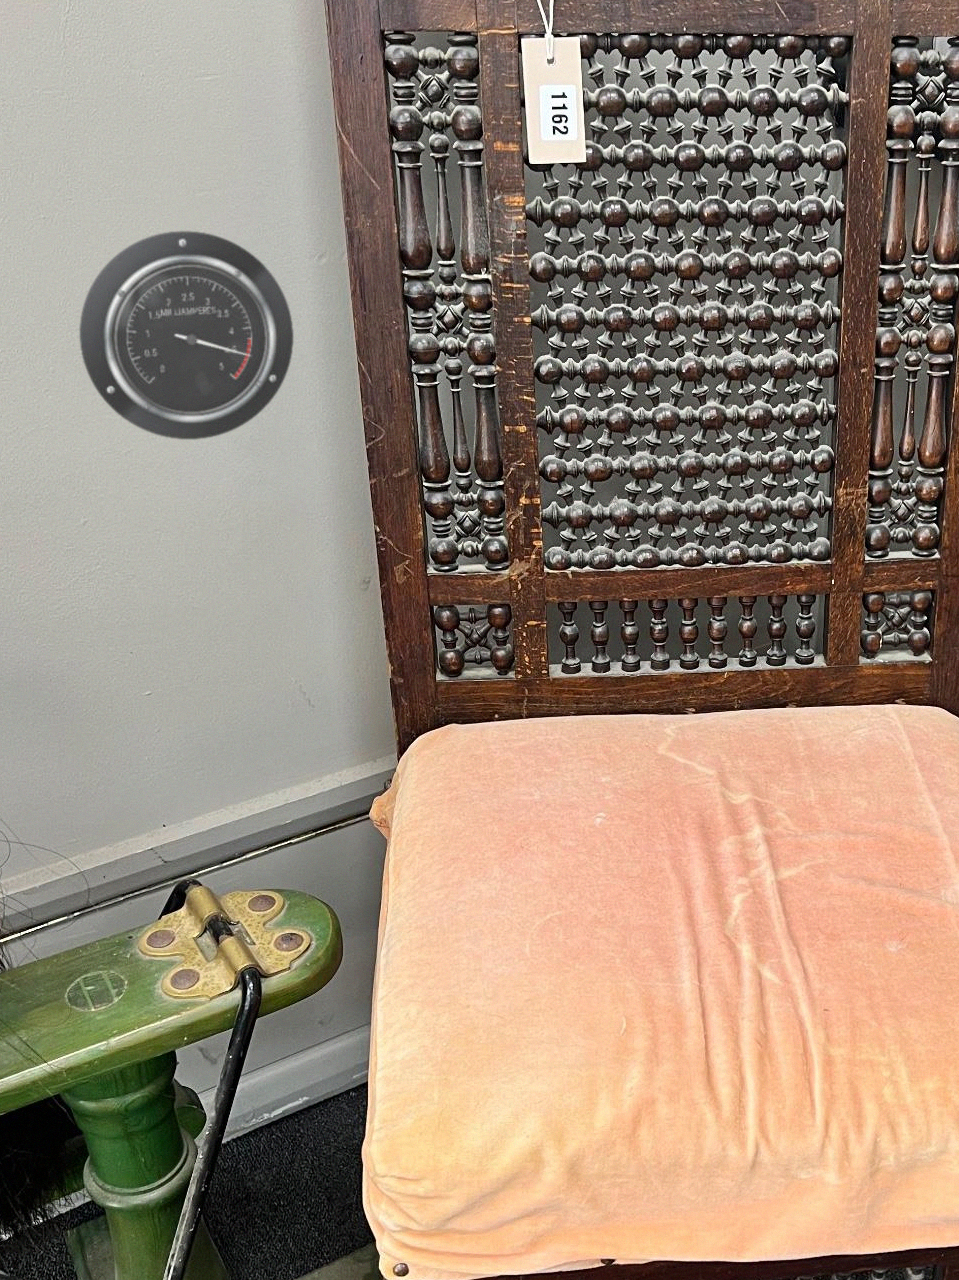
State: 4.5 (mA)
